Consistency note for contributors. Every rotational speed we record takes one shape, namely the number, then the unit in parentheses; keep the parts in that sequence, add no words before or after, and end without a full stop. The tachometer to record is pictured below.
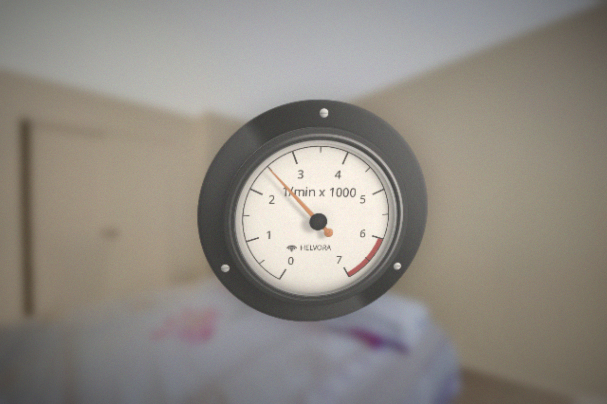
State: 2500 (rpm)
